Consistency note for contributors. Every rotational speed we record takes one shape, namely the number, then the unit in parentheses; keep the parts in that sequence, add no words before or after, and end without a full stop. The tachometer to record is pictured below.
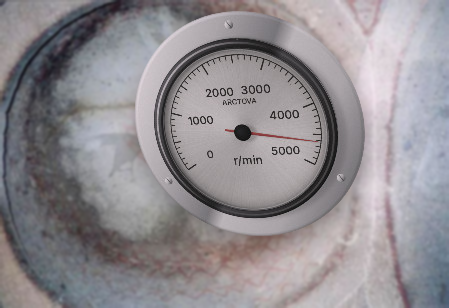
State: 4600 (rpm)
